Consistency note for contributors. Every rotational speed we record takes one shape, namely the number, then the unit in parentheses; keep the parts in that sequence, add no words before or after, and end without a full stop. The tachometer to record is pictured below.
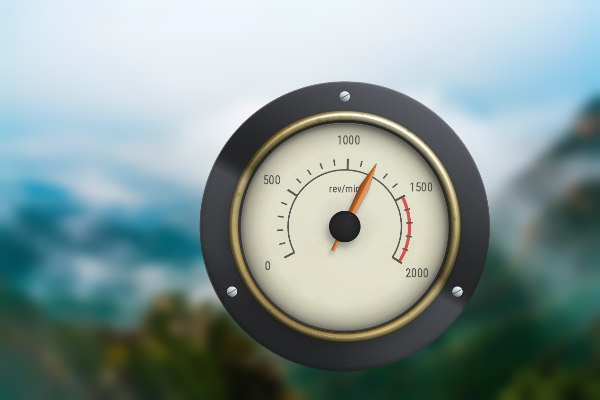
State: 1200 (rpm)
